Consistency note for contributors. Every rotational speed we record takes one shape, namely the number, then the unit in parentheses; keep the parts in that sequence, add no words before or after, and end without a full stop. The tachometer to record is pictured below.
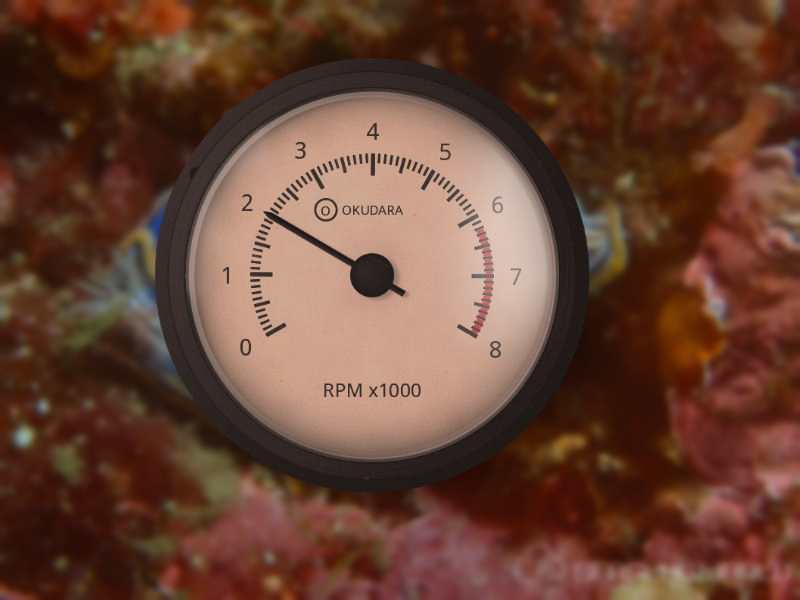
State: 2000 (rpm)
